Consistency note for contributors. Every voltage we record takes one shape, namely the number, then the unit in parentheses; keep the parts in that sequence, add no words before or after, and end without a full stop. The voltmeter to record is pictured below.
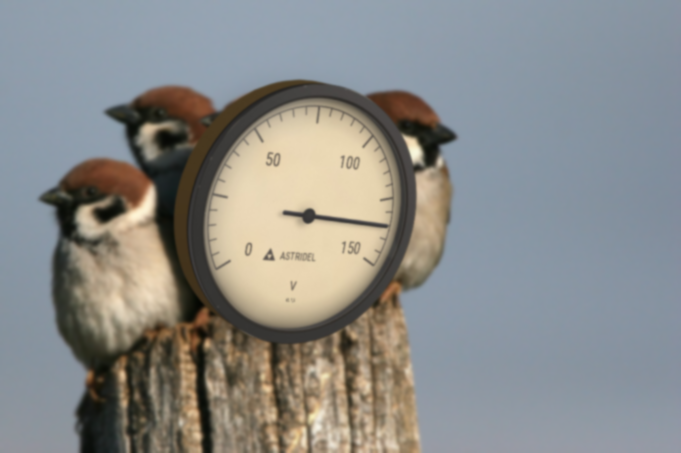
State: 135 (V)
